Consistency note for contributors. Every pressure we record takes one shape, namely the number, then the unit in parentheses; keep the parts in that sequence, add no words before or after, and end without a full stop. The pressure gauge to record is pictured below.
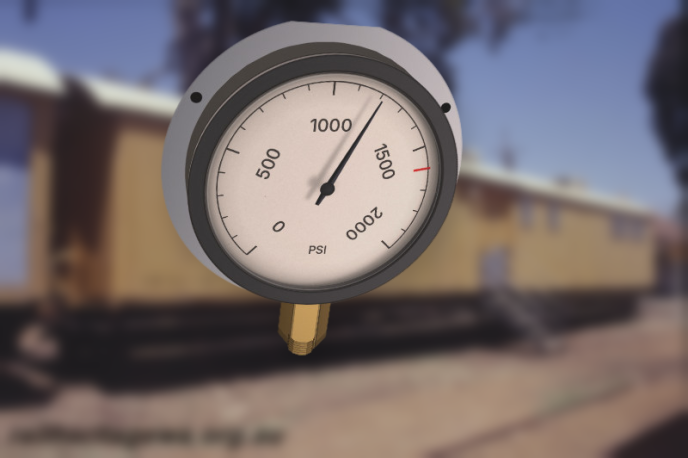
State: 1200 (psi)
